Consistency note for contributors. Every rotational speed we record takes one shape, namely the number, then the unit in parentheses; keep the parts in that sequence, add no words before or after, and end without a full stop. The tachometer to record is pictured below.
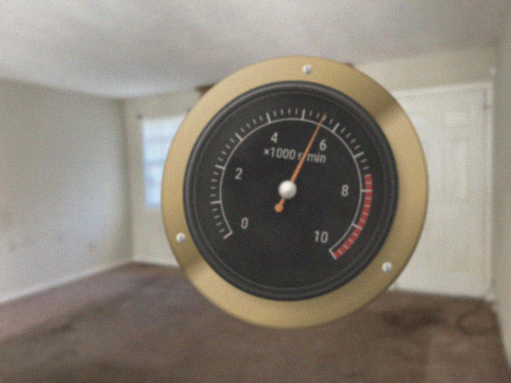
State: 5600 (rpm)
